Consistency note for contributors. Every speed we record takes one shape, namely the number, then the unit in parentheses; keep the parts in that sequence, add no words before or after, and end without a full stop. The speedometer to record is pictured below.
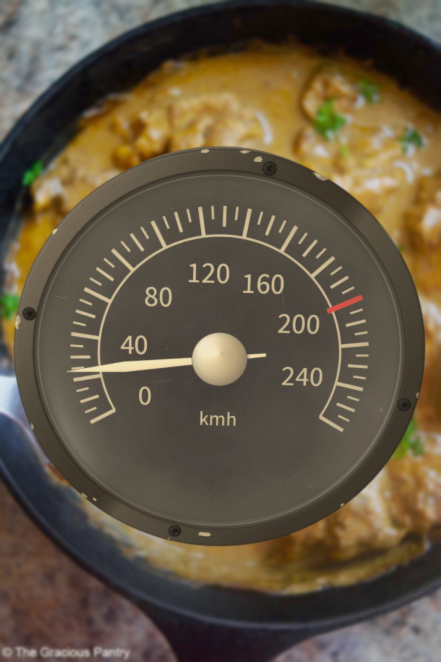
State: 25 (km/h)
